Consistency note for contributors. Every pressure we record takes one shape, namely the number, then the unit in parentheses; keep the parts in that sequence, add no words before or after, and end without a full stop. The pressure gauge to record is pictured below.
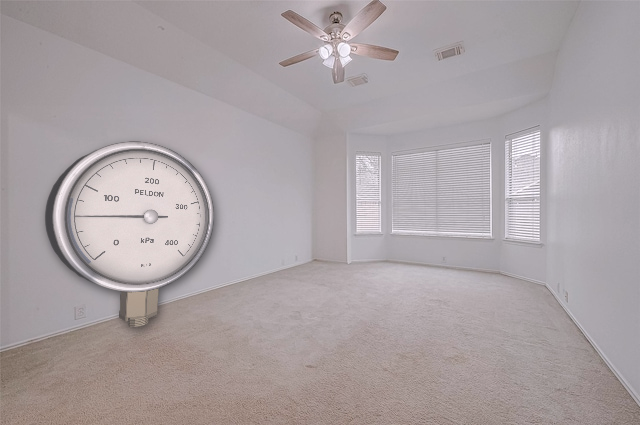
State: 60 (kPa)
